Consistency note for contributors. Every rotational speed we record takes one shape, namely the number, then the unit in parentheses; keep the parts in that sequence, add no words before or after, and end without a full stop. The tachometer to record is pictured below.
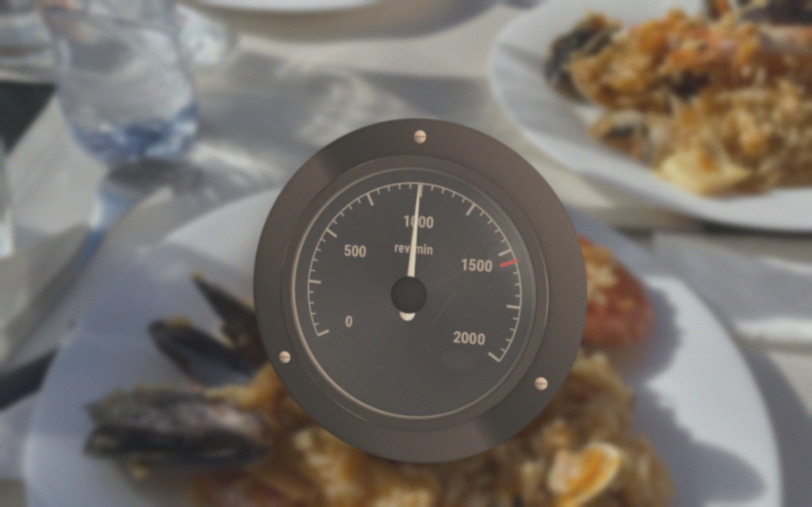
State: 1000 (rpm)
